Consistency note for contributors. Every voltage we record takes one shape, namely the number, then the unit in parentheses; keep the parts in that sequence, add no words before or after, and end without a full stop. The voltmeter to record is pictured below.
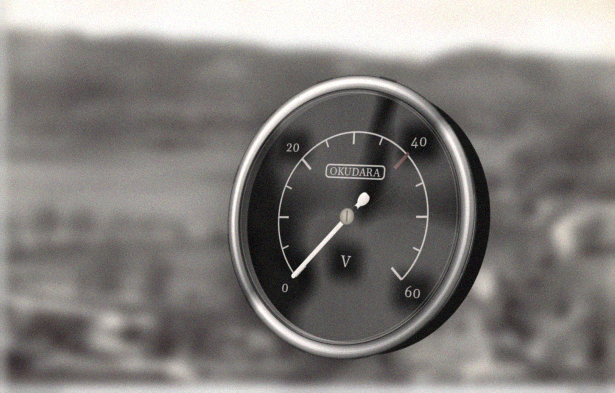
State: 0 (V)
